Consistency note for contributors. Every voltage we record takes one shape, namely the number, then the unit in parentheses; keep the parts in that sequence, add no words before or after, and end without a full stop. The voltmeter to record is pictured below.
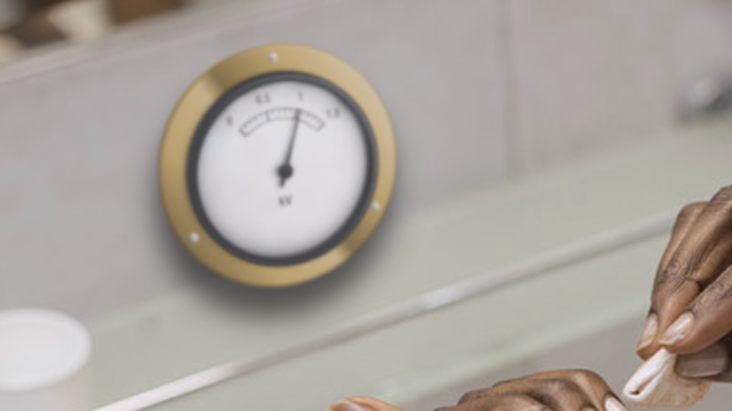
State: 1 (kV)
